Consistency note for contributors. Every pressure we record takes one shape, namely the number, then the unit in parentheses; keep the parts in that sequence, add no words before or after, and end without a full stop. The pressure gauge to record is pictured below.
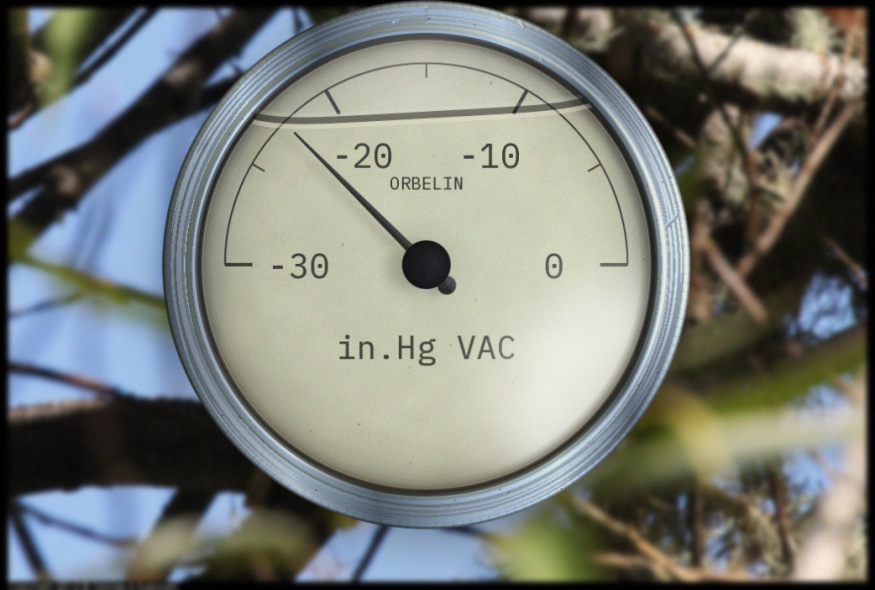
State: -22.5 (inHg)
